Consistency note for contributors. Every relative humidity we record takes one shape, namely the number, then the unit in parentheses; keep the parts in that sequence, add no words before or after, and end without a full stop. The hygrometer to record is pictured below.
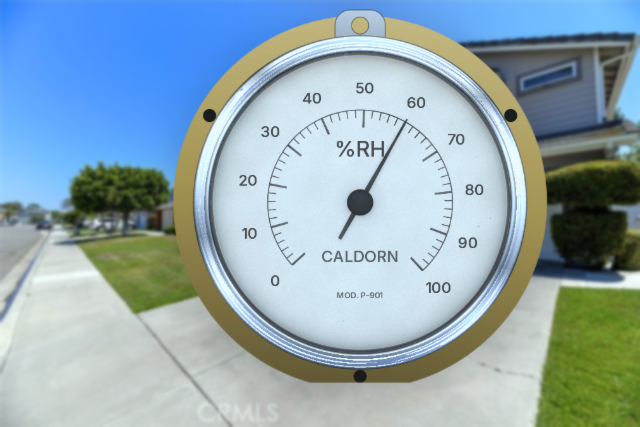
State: 60 (%)
